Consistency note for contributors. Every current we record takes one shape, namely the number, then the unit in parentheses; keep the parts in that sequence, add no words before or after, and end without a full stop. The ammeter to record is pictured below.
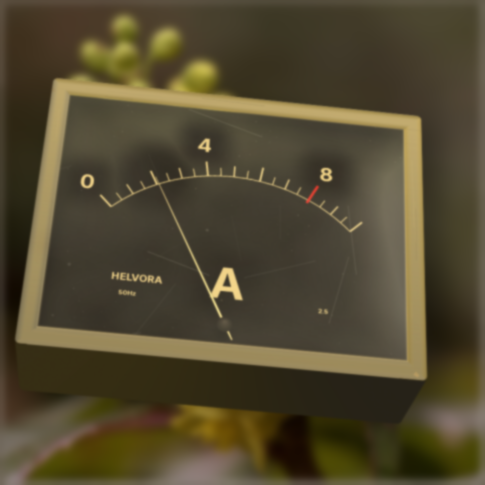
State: 2 (A)
